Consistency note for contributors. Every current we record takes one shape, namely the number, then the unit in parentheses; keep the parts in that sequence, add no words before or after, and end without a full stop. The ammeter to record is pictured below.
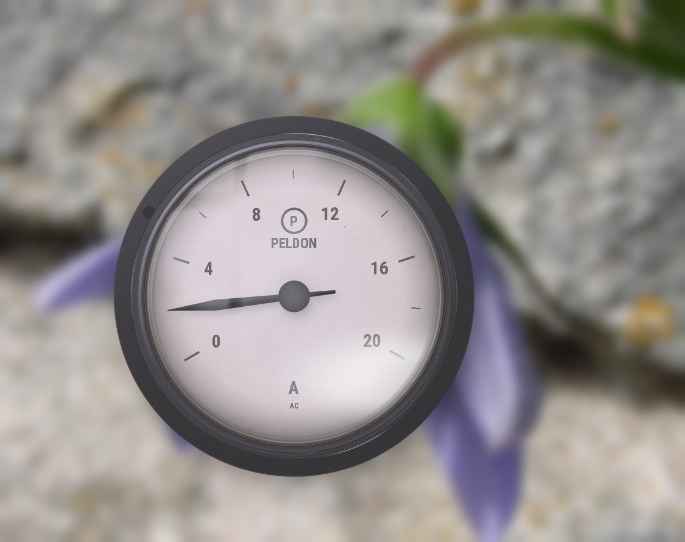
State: 2 (A)
